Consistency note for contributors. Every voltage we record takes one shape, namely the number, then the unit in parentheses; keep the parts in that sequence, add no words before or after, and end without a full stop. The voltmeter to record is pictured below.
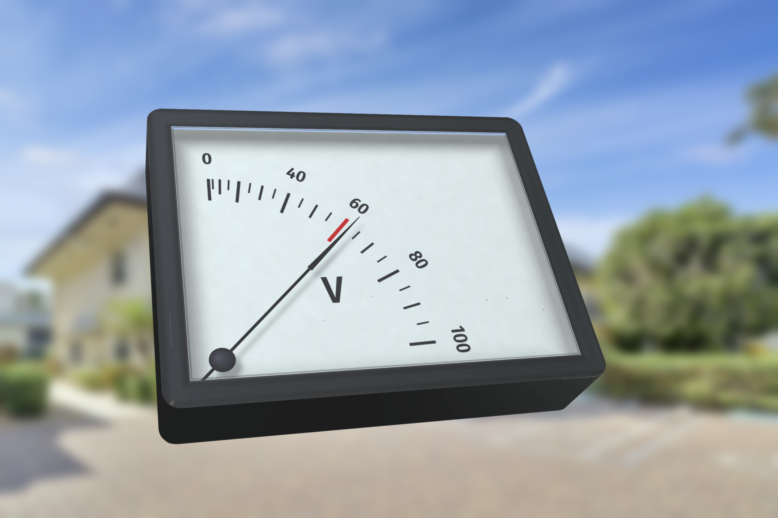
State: 62.5 (V)
